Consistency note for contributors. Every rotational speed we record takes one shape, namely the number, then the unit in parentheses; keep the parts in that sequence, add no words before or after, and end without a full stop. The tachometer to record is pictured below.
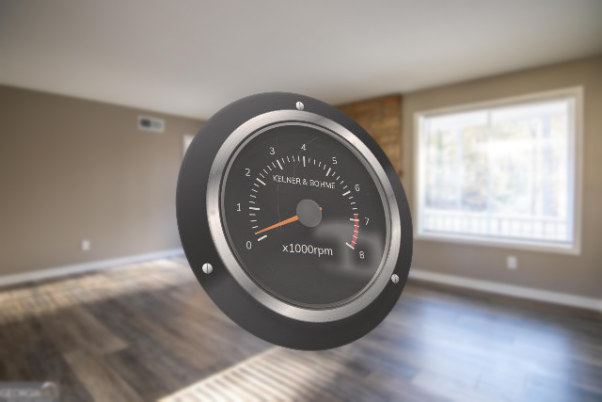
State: 200 (rpm)
